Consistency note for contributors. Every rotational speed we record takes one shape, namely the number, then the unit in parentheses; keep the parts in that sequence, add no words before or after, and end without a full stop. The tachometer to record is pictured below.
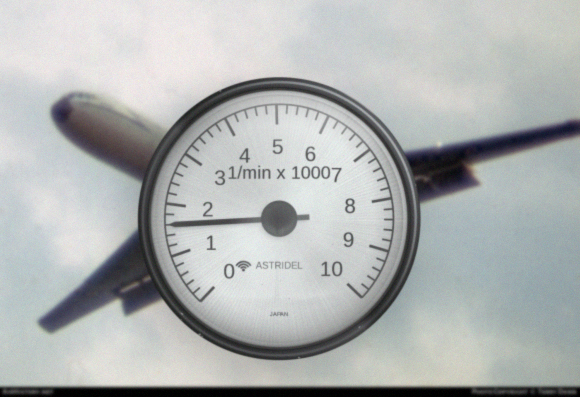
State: 1600 (rpm)
